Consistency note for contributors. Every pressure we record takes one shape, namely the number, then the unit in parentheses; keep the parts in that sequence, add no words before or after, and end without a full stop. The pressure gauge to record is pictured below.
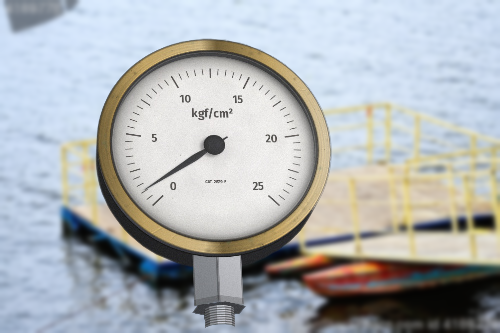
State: 1 (kg/cm²)
